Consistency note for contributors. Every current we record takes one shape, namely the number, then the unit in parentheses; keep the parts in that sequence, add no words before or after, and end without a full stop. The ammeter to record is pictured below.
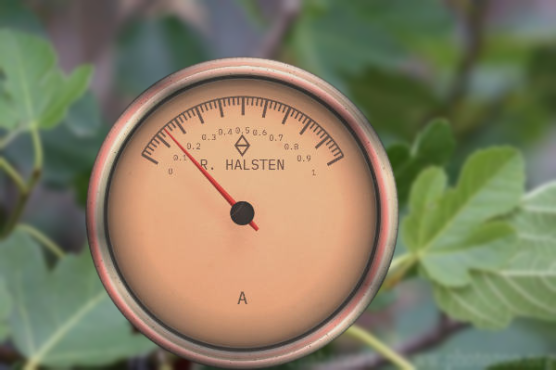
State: 0.14 (A)
